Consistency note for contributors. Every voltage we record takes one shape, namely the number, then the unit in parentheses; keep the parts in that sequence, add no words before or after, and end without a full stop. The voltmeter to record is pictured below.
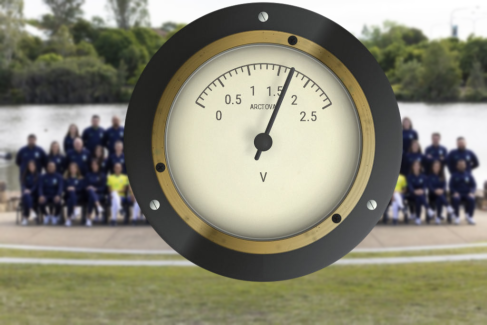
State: 1.7 (V)
